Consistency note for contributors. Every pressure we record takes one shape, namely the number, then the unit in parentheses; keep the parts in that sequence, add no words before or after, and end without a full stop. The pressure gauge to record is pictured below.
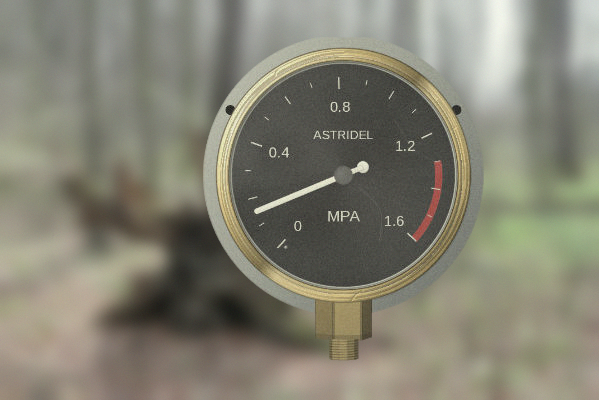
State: 0.15 (MPa)
